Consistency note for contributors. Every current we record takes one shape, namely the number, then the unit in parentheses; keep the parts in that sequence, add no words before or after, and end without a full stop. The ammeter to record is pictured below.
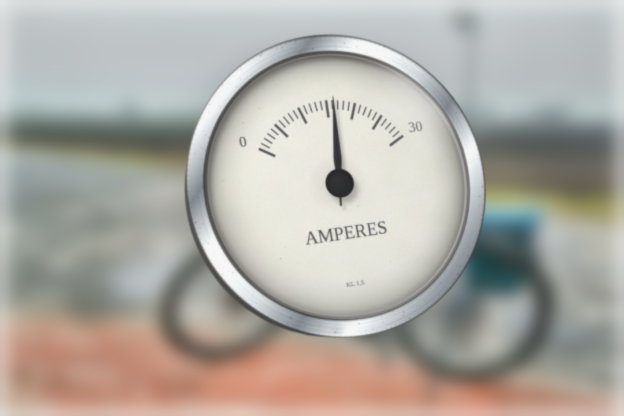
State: 16 (A)
